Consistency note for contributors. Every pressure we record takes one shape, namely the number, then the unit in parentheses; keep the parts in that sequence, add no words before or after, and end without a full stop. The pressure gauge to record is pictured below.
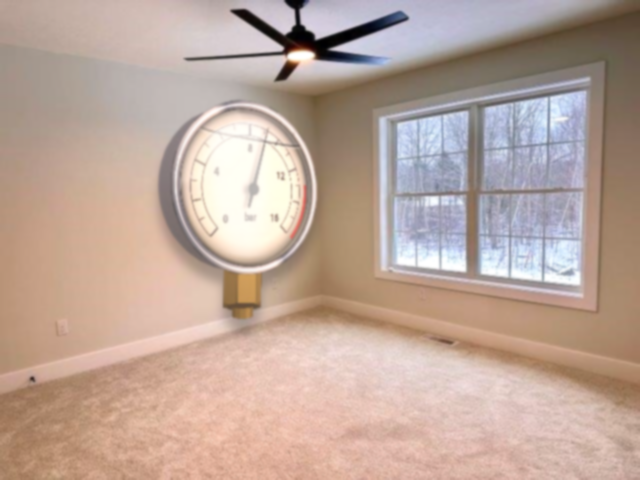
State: 9 (bar)
